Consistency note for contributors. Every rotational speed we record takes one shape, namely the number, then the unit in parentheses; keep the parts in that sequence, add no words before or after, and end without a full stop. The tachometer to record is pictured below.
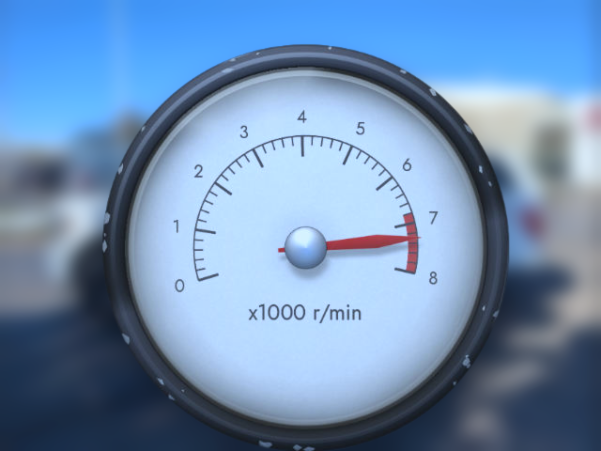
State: 7300 (rpm)
